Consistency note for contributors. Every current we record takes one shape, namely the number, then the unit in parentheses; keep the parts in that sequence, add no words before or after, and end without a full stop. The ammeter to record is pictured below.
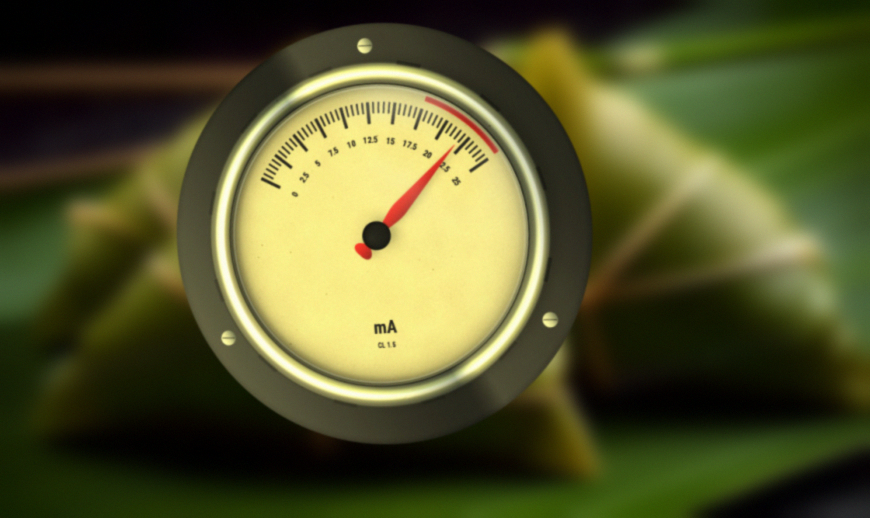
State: 22 (mA)
